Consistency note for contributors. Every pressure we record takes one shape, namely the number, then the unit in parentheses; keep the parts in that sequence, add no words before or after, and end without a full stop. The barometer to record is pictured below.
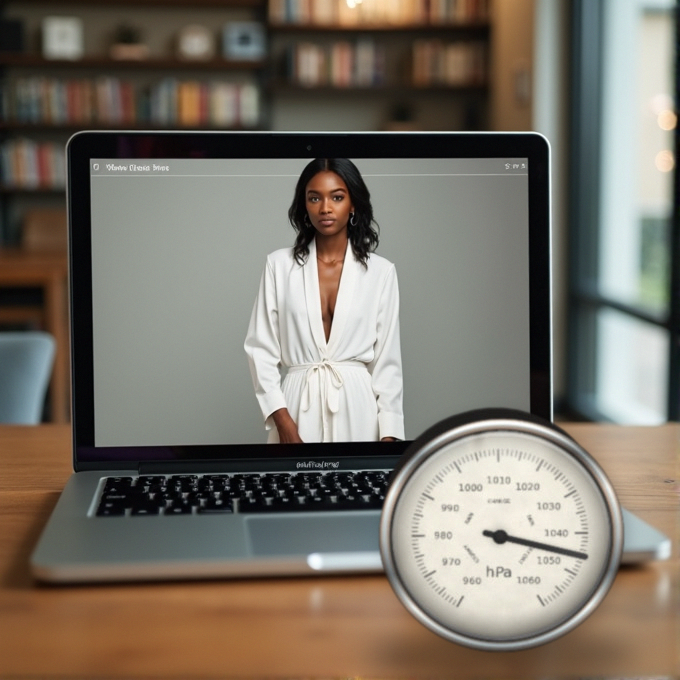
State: 1045 (hPa)
